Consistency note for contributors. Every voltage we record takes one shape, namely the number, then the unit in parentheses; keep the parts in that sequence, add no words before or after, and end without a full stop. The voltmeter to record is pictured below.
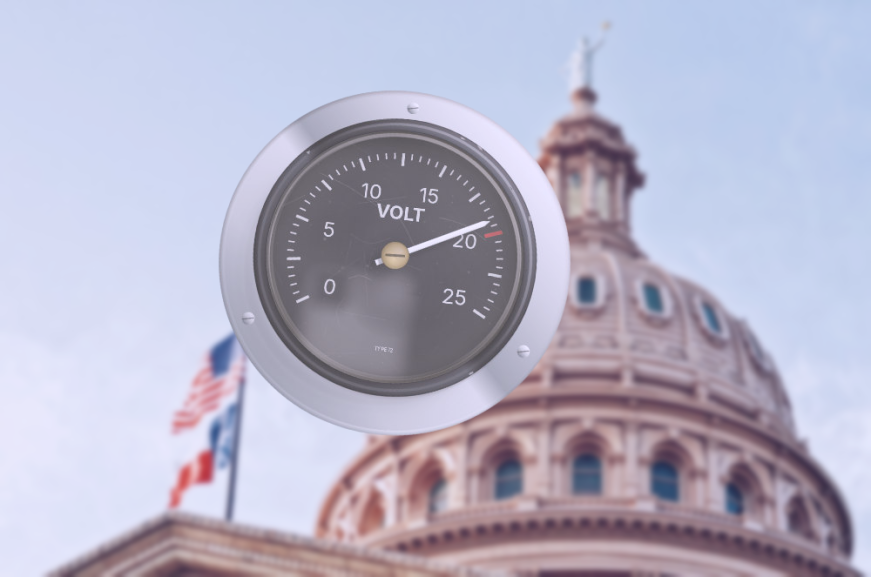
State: 19.25 (V)
